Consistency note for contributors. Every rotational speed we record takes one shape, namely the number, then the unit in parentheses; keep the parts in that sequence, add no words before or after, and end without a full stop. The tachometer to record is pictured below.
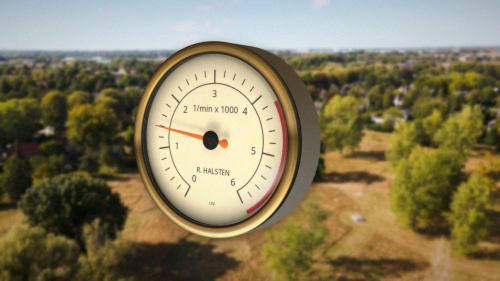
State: 1400 (rpm)
